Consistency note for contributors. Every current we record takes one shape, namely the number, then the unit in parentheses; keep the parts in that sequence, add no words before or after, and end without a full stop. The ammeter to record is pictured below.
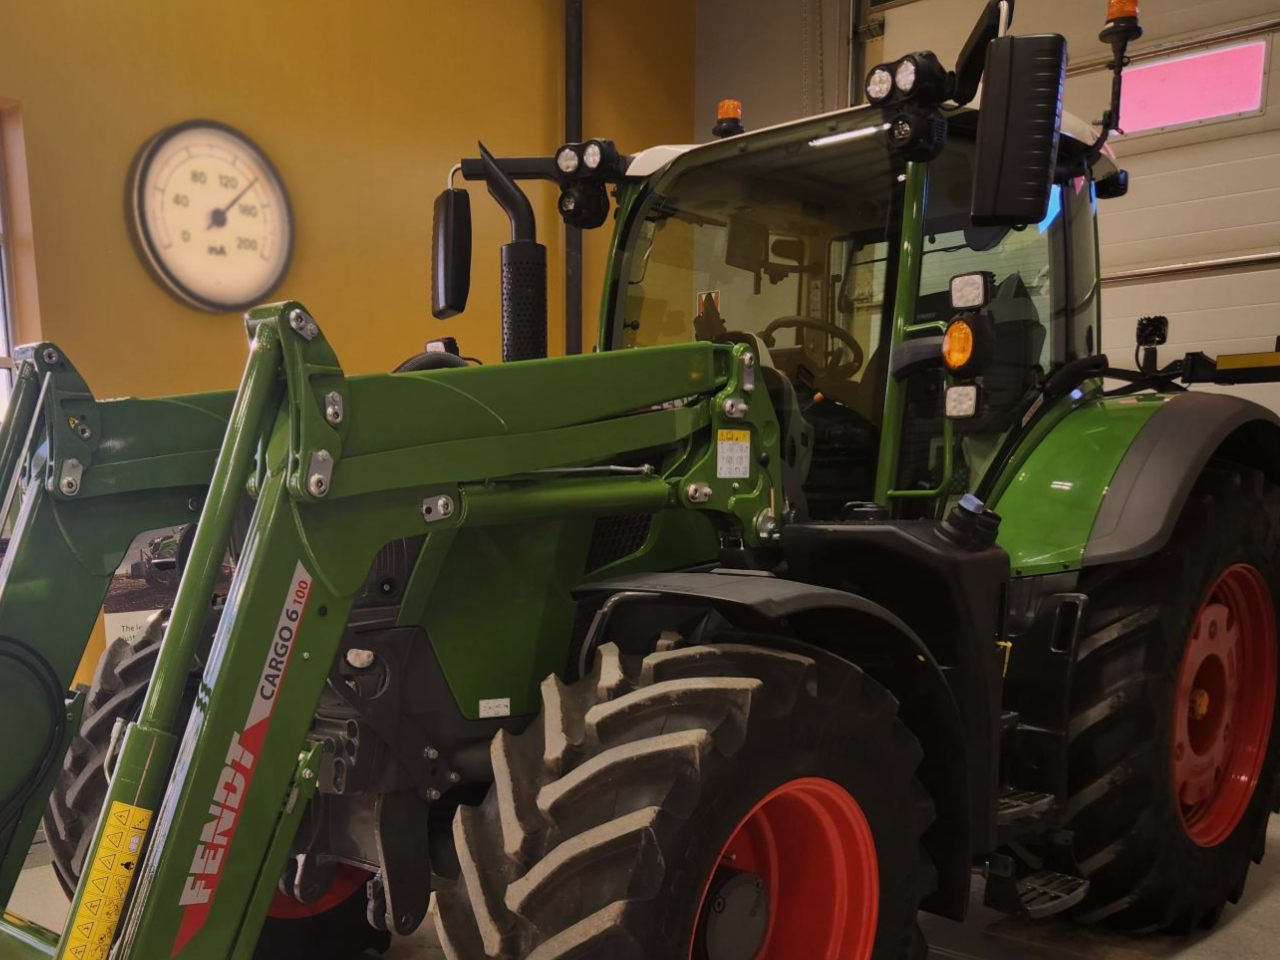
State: 140 (mA)
